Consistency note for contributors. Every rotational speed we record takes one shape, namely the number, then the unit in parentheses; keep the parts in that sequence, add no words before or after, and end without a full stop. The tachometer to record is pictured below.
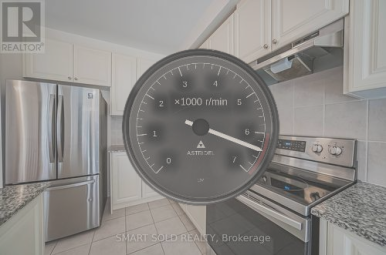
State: 6400 (rpm)
